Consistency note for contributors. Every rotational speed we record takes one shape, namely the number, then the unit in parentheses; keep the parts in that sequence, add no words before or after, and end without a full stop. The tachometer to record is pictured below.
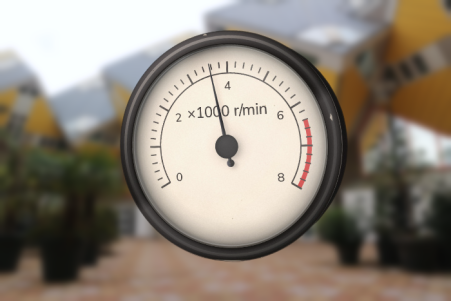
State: 3600 (rpm)
